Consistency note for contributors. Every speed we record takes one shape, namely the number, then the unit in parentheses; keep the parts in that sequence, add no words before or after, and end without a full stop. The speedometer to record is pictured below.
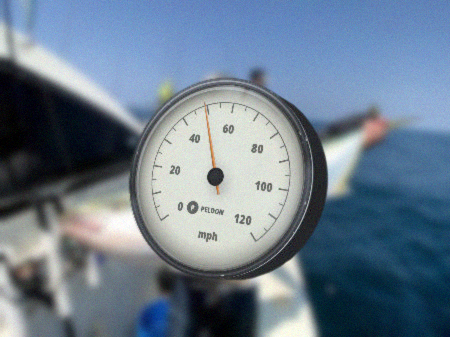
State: 50 (mph)
